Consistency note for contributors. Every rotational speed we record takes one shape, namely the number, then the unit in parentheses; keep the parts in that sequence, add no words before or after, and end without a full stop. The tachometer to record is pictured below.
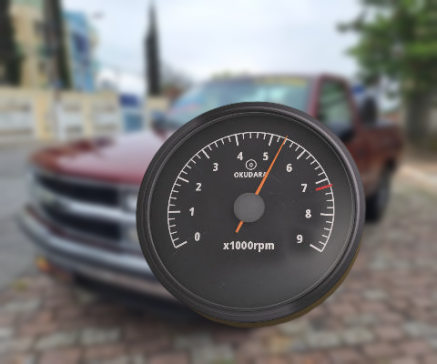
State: 5400 (rpm)
